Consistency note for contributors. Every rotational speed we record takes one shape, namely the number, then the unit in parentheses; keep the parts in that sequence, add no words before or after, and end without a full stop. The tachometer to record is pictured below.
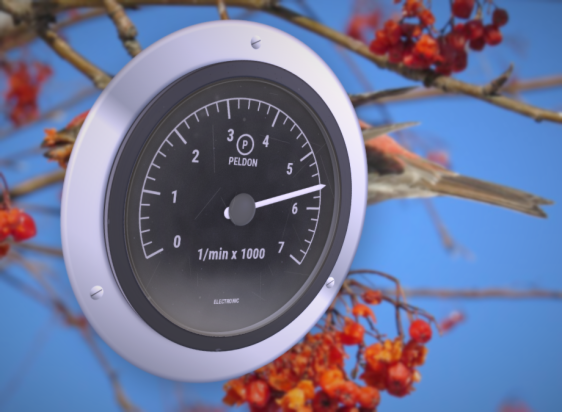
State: 5600 (rpm)
